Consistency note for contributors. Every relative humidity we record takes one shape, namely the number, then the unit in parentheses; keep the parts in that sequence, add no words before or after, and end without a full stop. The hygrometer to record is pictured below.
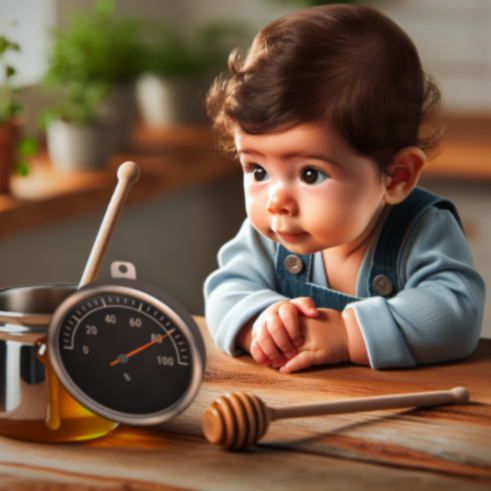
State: 80 (%)
